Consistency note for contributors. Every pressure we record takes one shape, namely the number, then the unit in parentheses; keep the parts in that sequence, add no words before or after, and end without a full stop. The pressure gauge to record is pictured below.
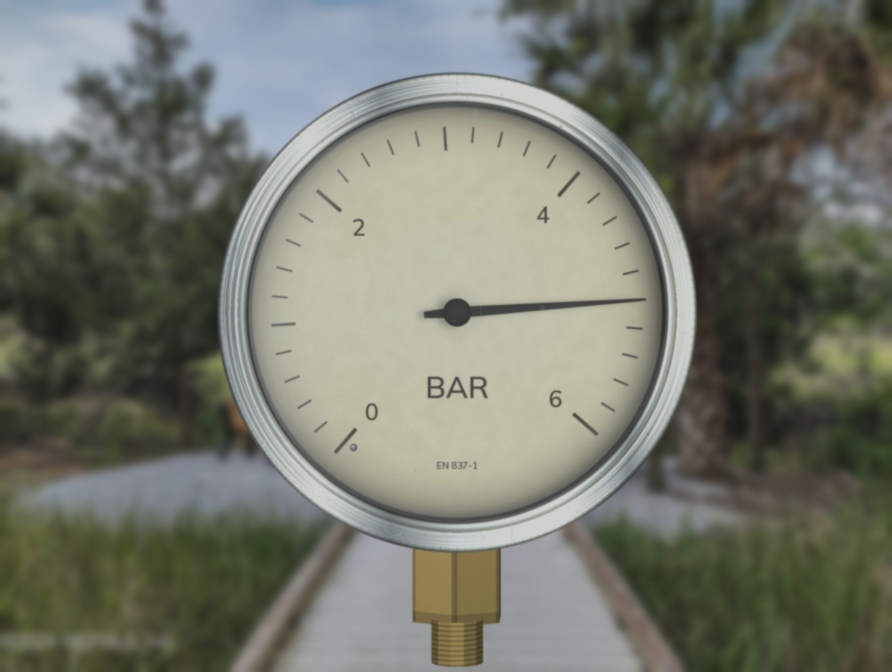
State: 5 (bar)
